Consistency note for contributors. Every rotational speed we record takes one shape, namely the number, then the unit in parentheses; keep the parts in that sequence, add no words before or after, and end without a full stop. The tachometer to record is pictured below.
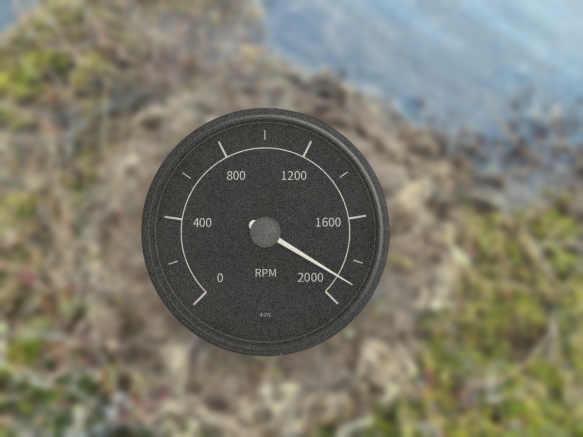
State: 1900 (rpm)
